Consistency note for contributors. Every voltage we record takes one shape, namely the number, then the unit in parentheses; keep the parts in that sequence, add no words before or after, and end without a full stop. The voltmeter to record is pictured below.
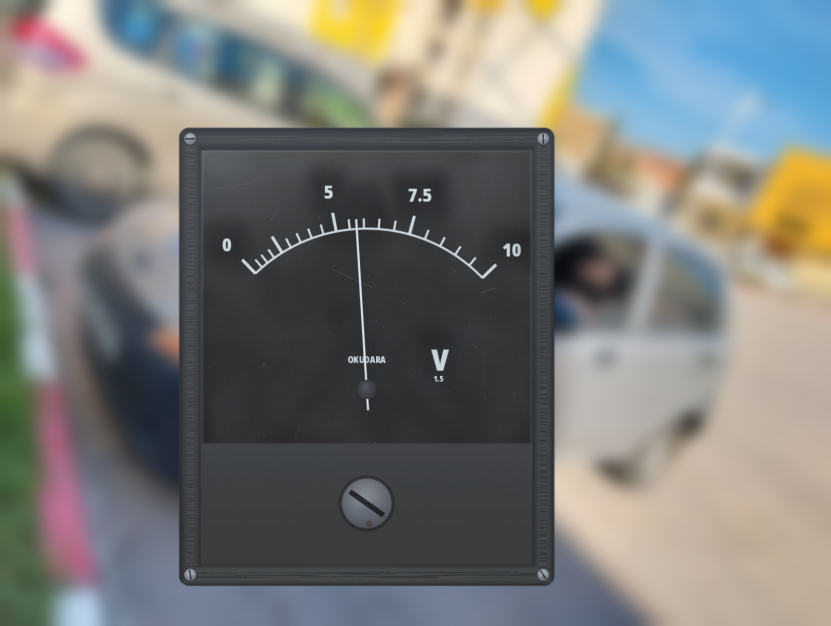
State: 5.75 (V)
